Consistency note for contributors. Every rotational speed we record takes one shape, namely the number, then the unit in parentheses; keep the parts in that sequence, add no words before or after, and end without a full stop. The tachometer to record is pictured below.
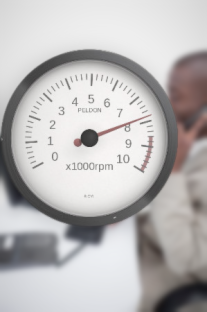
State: 7800 (rpm)
